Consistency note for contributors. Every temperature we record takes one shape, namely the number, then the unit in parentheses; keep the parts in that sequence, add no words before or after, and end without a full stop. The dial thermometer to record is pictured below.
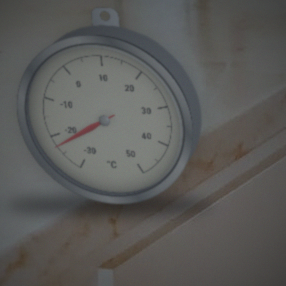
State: -22.5 (°C)
